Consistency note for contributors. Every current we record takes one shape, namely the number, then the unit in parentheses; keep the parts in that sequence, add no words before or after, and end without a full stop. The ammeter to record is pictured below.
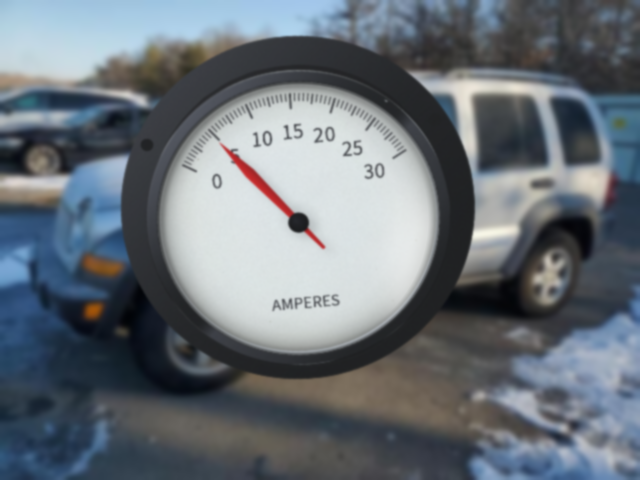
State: 5 (A)
